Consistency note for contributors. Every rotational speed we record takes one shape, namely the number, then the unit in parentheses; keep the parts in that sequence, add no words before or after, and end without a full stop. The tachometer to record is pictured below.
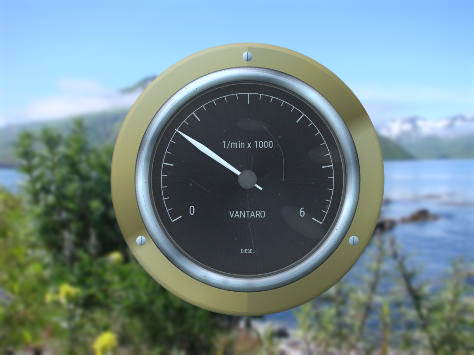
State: 1600 (rpm)
